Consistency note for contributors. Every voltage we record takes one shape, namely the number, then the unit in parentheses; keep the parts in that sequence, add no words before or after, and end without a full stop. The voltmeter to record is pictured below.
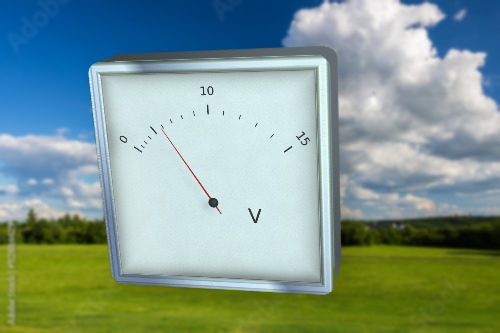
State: 6 (V)
